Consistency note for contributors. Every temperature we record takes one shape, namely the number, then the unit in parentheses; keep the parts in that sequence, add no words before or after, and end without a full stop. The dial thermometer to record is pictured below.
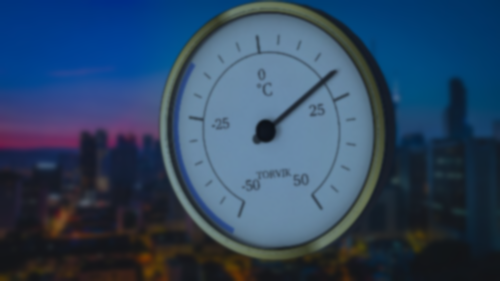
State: 20 (°C)
